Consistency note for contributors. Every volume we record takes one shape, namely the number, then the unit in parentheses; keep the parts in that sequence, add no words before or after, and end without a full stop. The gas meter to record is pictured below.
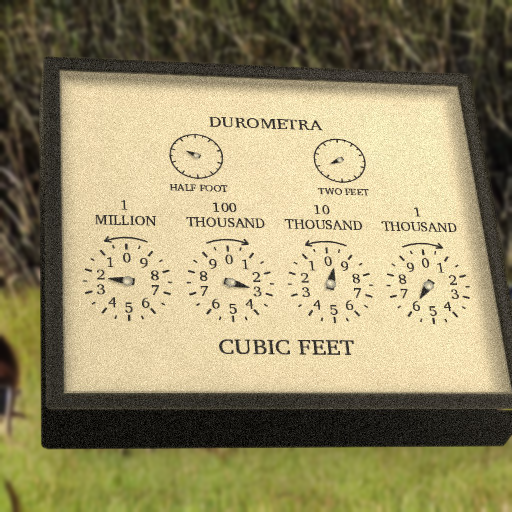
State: 229600 (ft³)
